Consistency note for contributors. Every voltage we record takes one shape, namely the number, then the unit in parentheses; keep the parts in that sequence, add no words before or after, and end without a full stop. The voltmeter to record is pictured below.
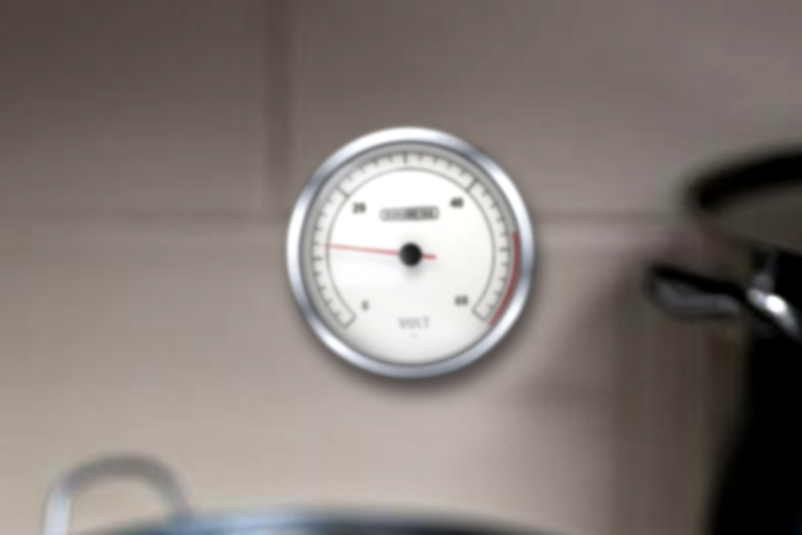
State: 12 (V)
